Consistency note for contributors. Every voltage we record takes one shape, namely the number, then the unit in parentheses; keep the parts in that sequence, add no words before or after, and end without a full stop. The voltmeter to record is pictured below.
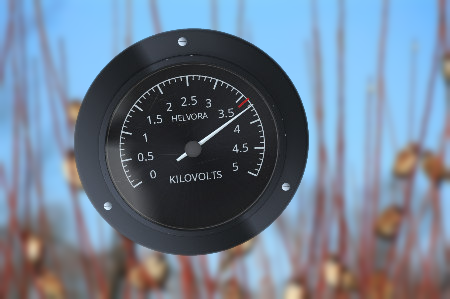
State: 3.7 (kV)
